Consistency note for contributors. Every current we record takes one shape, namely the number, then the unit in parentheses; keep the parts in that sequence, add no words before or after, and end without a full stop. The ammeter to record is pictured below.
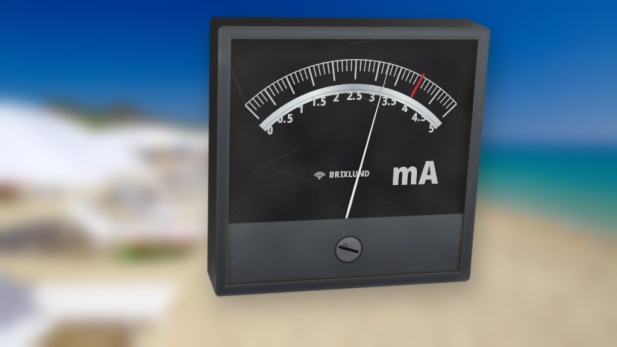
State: 3.2 (mA)
